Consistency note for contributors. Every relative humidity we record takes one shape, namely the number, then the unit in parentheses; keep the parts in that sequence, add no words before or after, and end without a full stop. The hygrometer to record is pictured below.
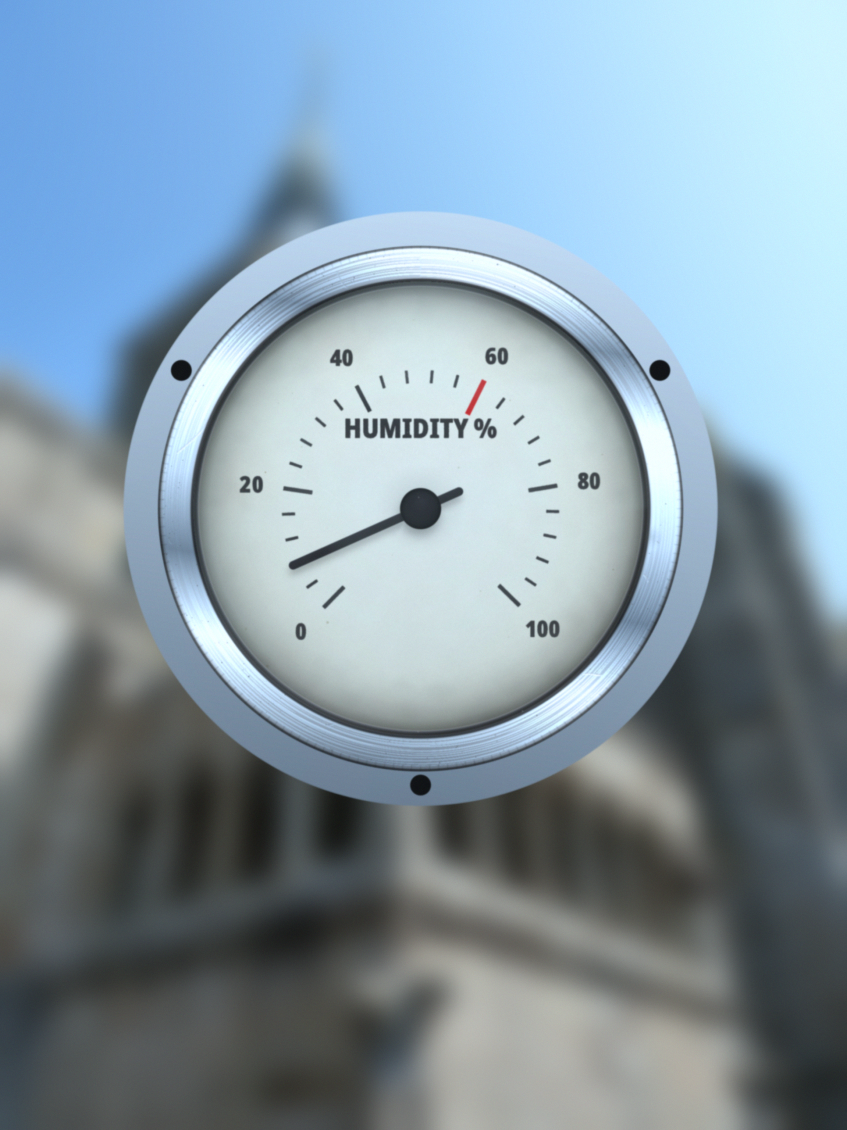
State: 8 (%)
